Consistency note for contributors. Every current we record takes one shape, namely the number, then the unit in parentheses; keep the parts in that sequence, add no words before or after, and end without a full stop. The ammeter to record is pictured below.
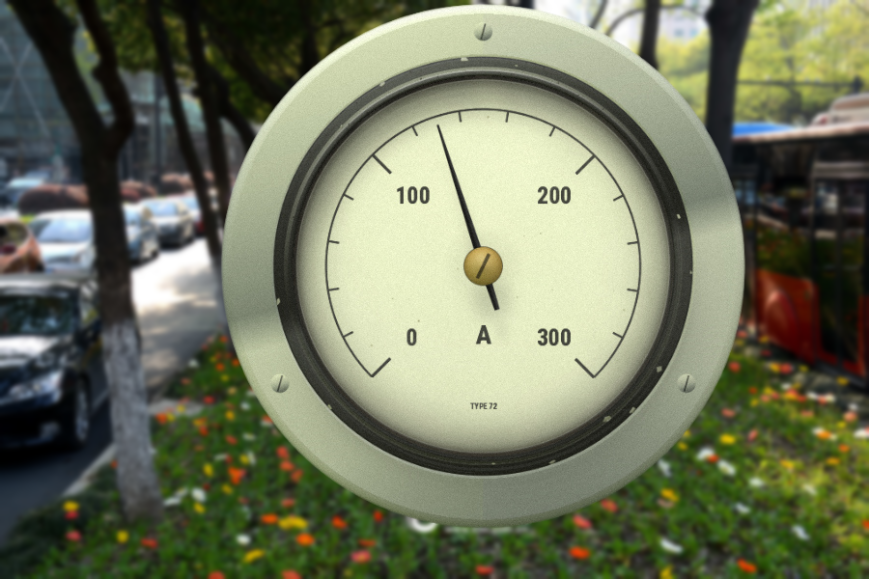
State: 130 (A)
